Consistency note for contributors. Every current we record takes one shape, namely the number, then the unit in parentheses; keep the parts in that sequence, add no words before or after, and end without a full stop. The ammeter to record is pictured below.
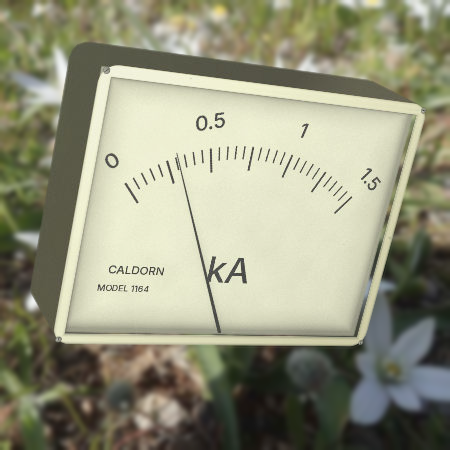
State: 0.3 (kA)
